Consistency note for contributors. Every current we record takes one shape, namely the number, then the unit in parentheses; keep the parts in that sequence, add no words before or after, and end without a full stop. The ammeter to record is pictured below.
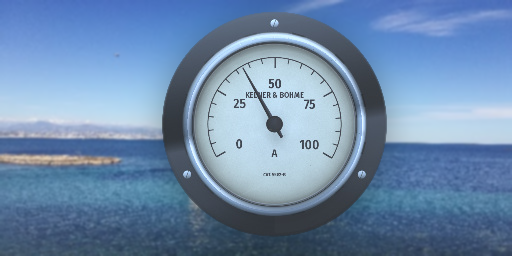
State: 37.5 (A)
